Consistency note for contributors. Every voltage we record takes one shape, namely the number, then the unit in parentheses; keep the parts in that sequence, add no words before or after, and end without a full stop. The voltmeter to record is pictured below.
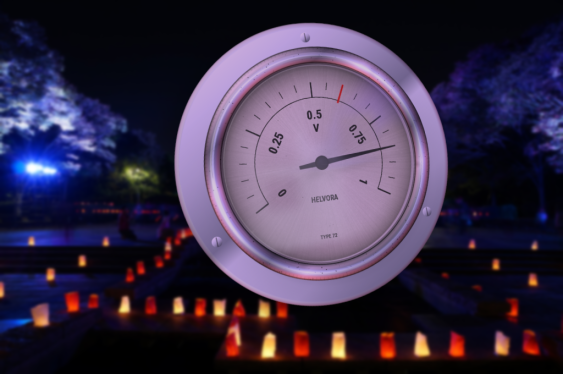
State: 0.85 (V)
